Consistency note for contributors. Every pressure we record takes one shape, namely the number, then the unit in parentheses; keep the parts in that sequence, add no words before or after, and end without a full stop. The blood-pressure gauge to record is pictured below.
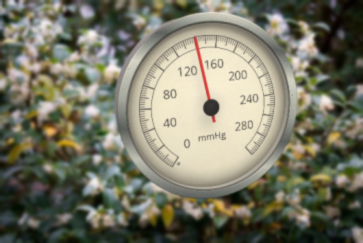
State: 140 (mmHg)
